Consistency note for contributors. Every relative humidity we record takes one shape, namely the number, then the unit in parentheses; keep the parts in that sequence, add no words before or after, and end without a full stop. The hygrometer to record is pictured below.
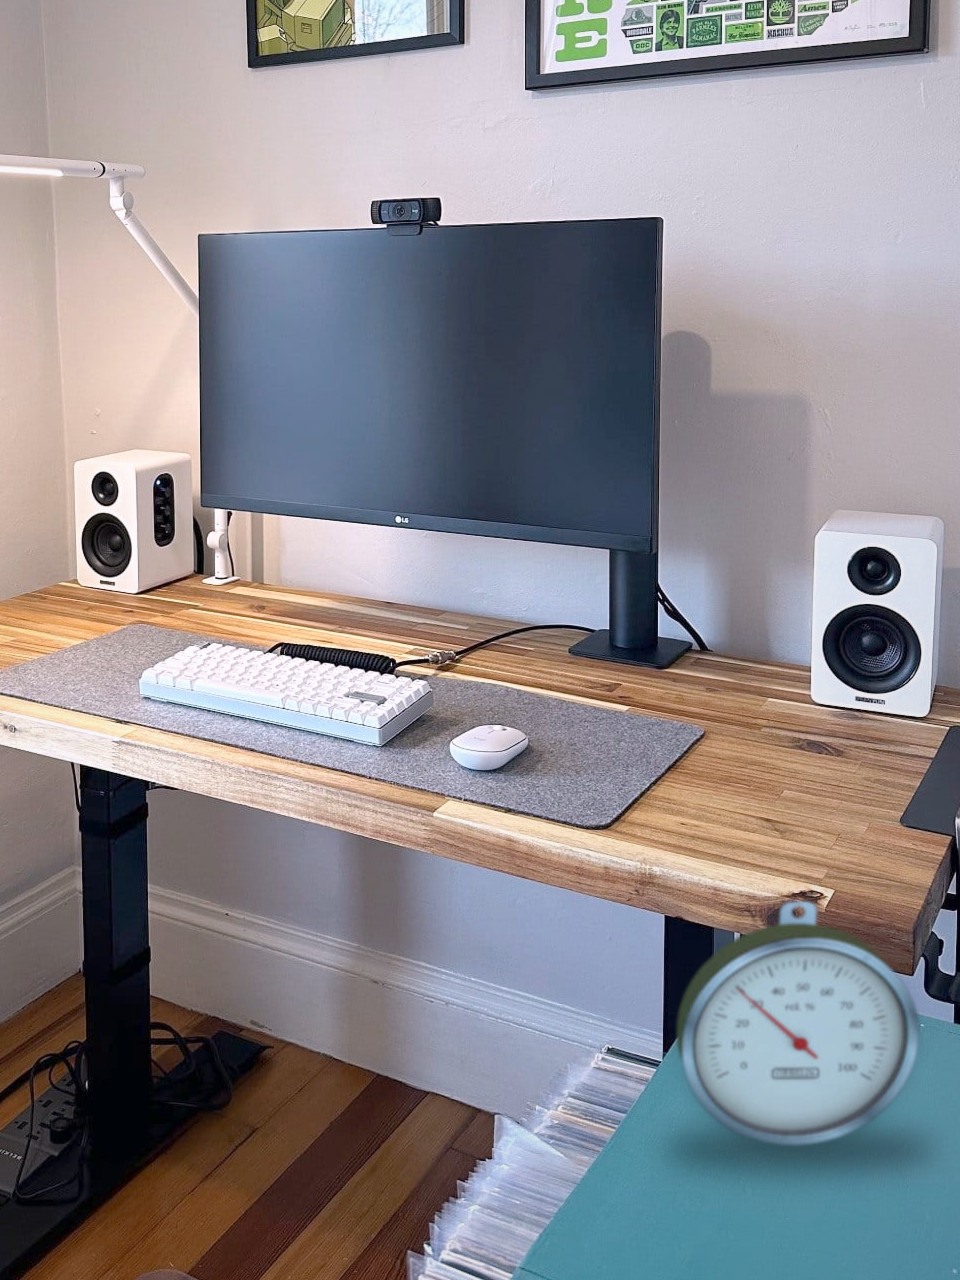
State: 30 (%)
